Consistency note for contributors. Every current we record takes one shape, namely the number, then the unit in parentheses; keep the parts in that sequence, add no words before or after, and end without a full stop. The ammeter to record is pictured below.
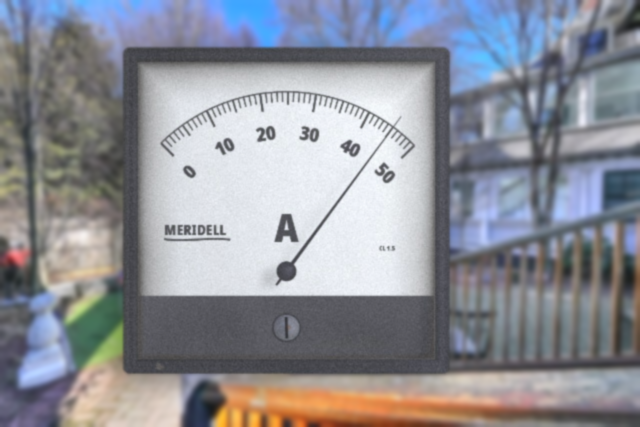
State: 45 (A)
